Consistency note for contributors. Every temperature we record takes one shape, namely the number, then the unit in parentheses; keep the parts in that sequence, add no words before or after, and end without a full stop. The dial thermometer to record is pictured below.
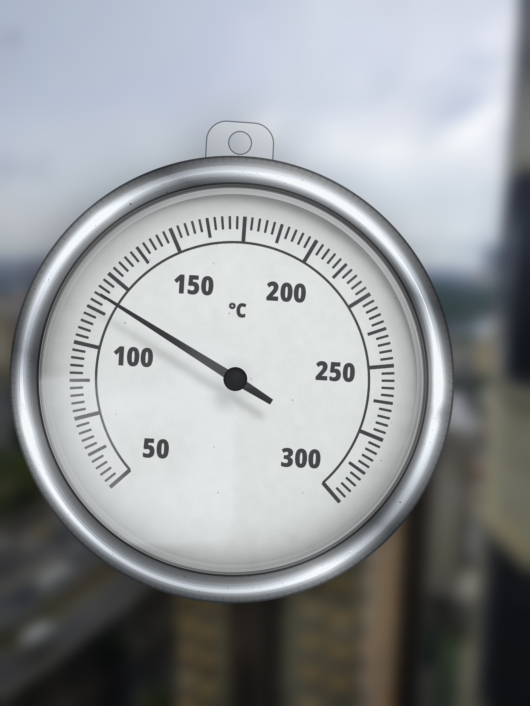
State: 117.5 (°C)
